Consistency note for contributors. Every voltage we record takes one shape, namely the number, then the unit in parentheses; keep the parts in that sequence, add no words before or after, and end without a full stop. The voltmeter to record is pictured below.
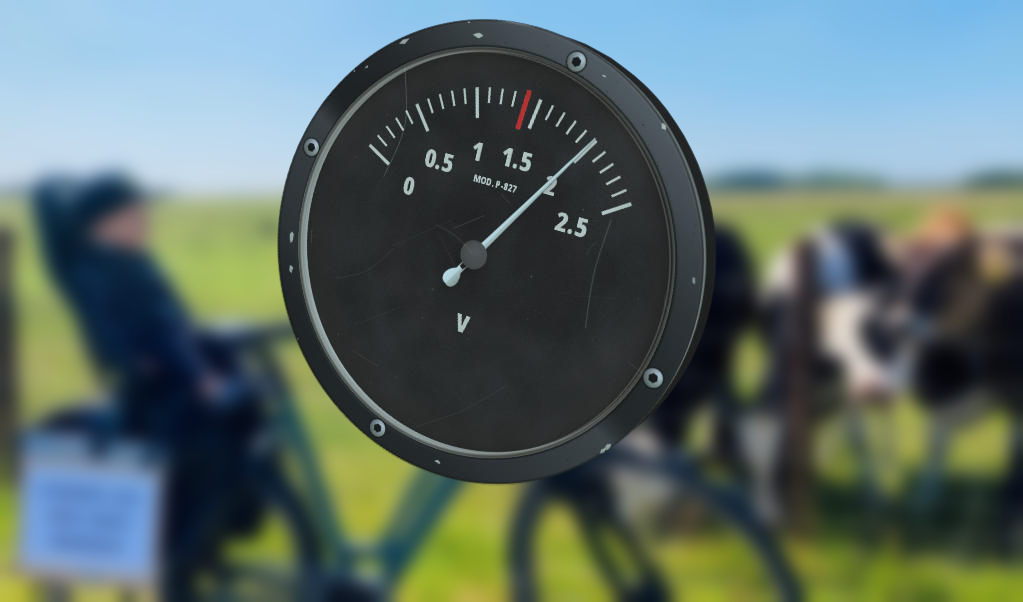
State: 2 (V)
